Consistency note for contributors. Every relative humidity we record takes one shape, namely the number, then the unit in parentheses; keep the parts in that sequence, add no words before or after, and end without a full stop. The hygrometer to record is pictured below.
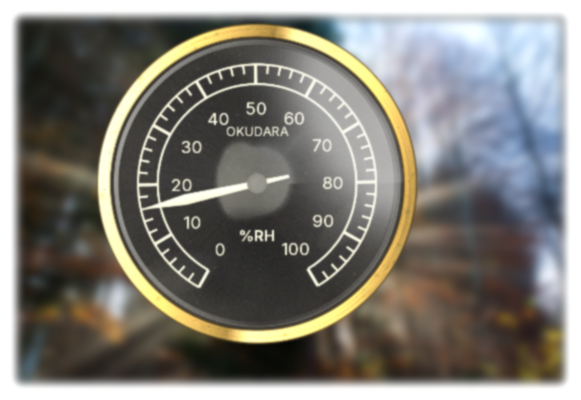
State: 16 (%)
